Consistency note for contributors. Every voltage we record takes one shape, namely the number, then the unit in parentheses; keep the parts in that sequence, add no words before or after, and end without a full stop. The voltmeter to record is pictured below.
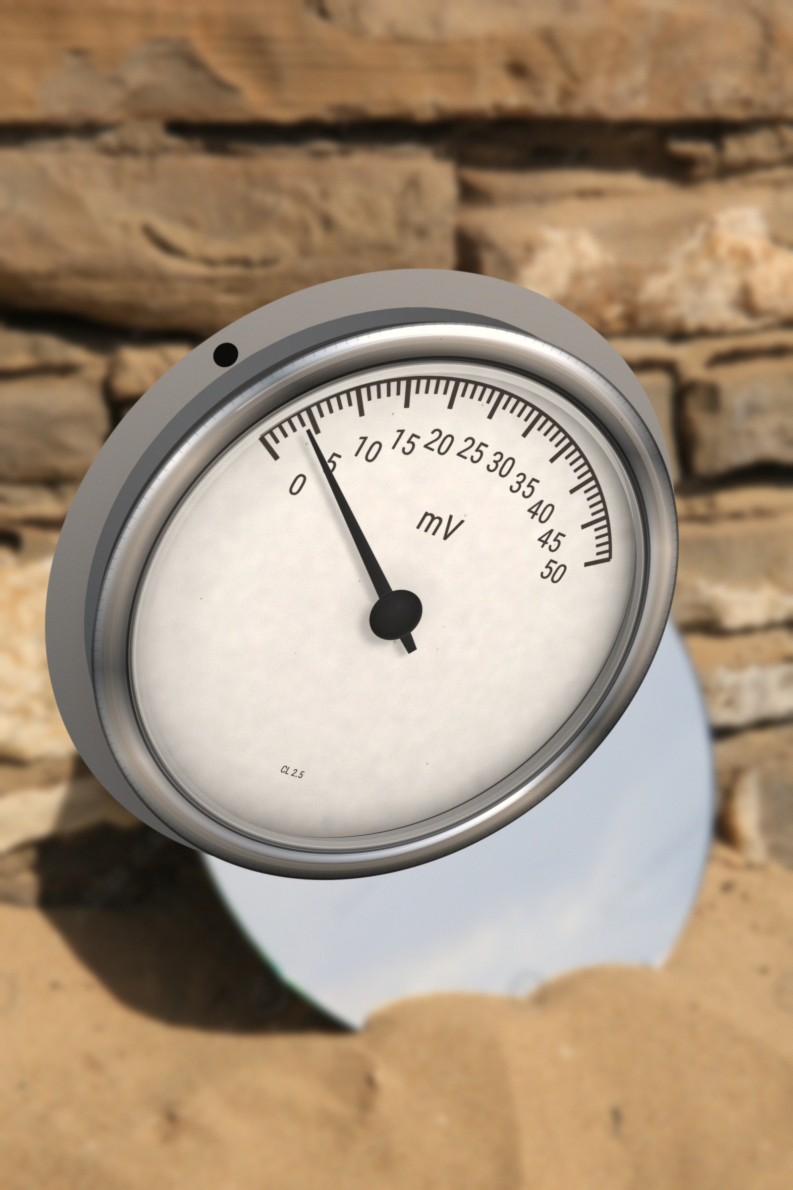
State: 4 (mV)
